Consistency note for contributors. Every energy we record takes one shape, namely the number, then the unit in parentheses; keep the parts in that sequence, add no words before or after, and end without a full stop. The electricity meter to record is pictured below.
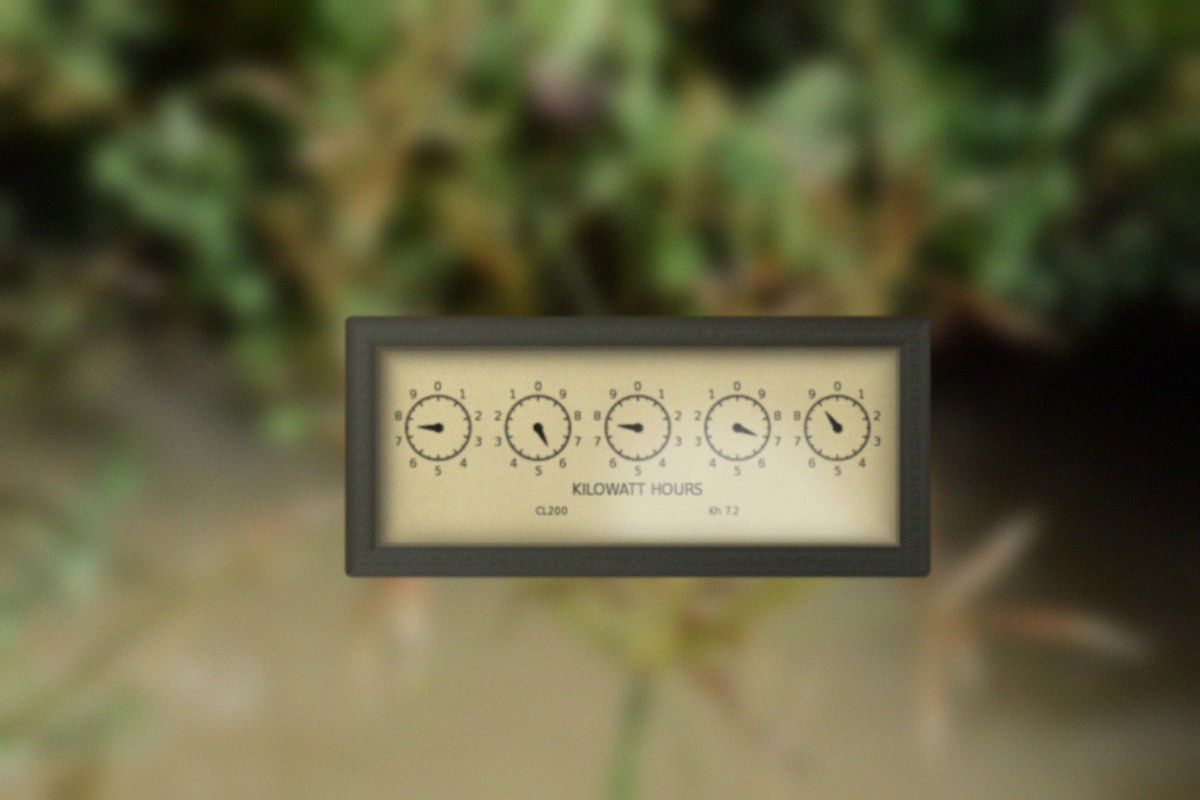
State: 75769 (kWh)
